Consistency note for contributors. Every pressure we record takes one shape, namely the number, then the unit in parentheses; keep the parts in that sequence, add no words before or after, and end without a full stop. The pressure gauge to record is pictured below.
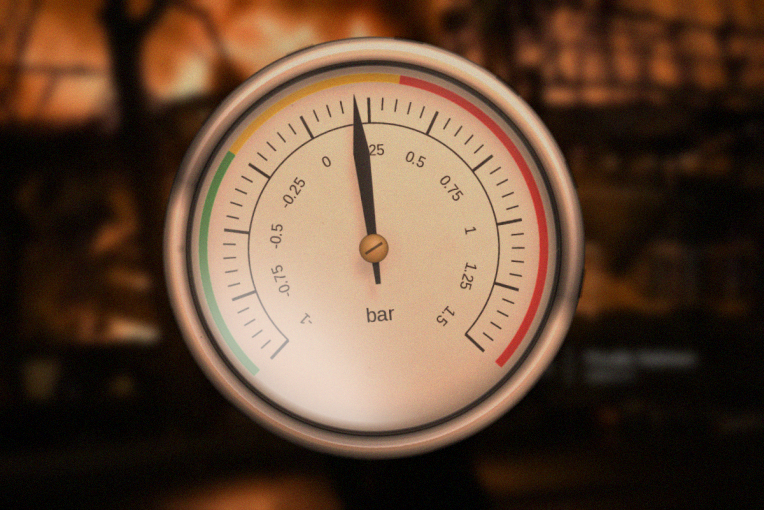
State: 0.2 (bar)
